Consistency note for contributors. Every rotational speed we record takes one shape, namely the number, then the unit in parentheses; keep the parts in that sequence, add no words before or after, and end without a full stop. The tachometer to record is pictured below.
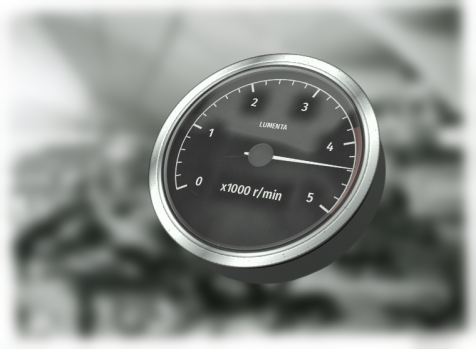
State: 4400 (rpm)
